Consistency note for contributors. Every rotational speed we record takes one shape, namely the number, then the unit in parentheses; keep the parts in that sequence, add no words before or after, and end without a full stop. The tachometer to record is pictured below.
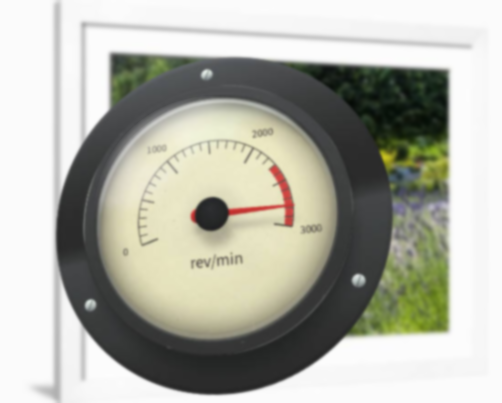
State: 2800 (rpm)
